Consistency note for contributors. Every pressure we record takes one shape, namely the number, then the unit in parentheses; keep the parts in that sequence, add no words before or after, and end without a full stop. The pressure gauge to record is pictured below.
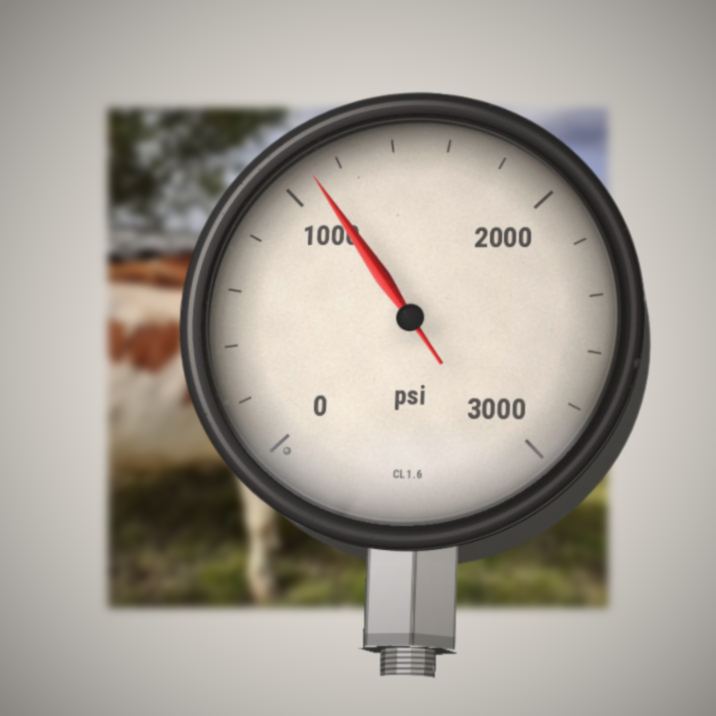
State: 1100 (psi)
